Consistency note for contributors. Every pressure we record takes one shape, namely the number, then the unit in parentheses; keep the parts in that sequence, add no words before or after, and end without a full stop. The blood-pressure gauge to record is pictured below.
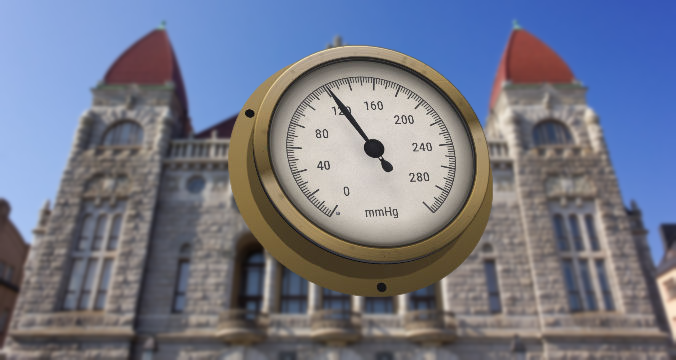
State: 120 (mmHg)
